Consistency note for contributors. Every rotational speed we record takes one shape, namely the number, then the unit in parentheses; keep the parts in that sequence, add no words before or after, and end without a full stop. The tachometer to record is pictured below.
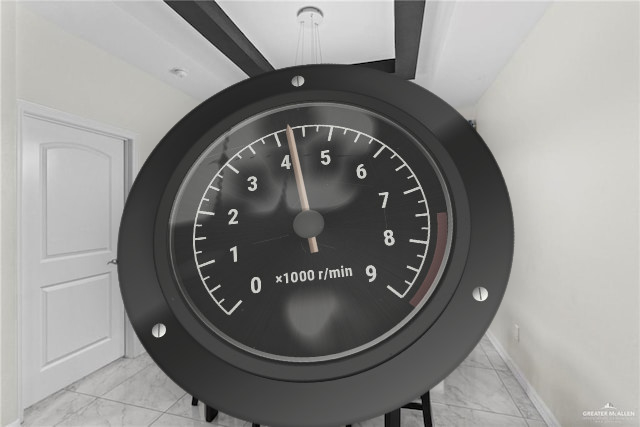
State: 4250 (rpm)
